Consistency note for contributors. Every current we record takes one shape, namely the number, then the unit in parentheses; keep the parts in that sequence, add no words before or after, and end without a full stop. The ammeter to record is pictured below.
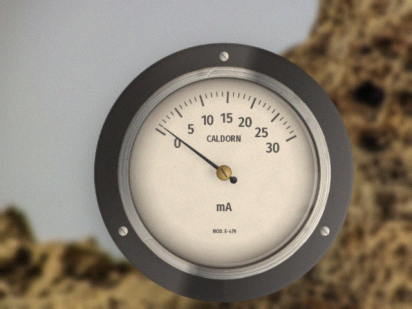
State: 1 (mA)
